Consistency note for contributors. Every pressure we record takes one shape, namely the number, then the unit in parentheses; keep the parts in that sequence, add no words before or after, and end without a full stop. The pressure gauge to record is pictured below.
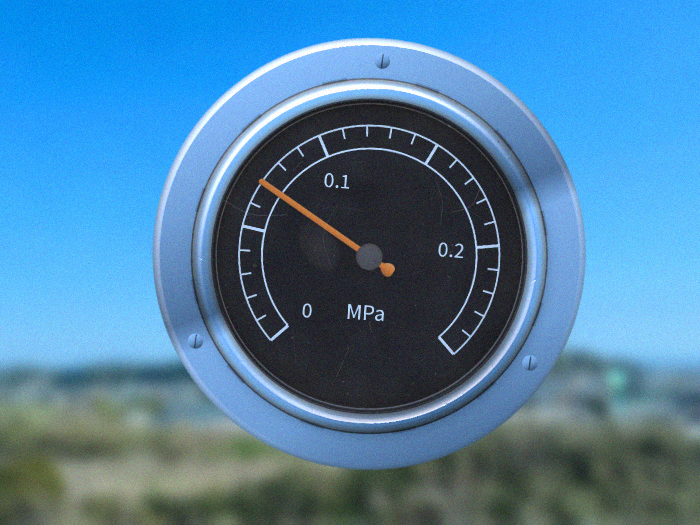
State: 0.07 (MPa)
